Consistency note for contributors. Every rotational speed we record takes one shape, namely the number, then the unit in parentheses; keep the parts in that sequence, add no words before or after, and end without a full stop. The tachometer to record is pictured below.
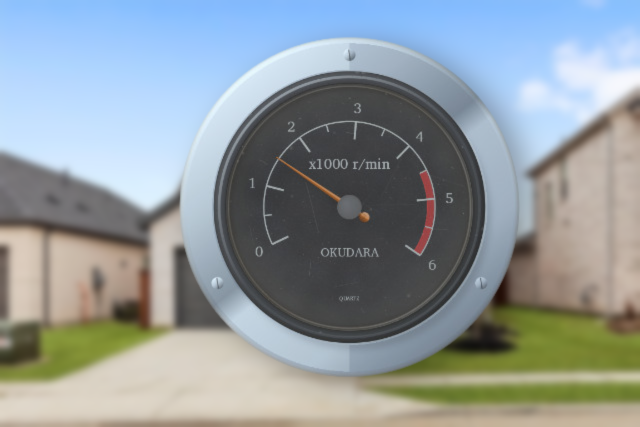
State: 1500 (rpm)
